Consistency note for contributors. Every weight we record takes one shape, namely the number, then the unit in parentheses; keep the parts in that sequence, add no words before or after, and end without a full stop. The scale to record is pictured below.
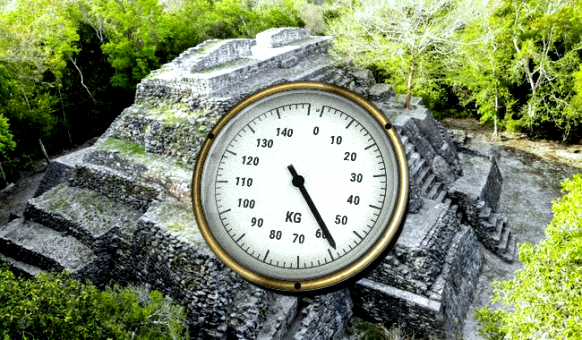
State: 58 (kg)
